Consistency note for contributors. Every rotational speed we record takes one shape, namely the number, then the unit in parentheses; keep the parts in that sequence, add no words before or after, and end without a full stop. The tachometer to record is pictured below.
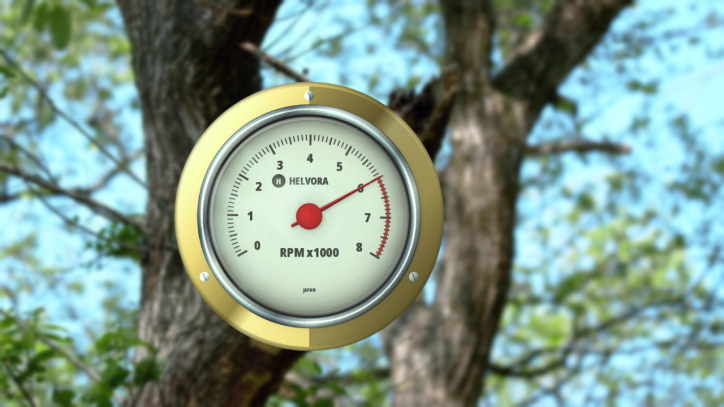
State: 6000 (rpm)
